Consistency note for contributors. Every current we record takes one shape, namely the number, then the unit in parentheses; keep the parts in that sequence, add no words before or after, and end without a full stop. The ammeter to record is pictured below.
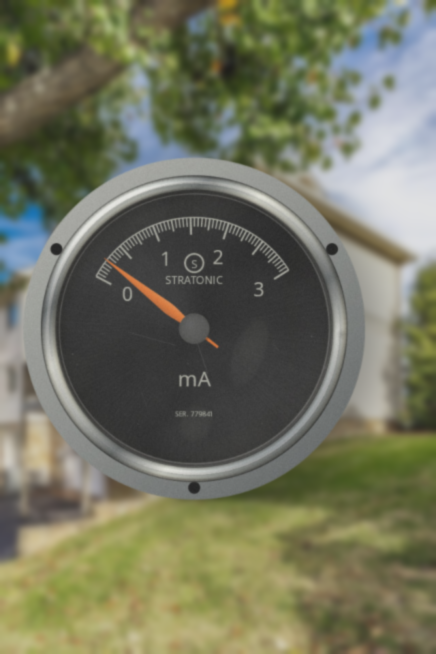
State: 0.25 (mA)
